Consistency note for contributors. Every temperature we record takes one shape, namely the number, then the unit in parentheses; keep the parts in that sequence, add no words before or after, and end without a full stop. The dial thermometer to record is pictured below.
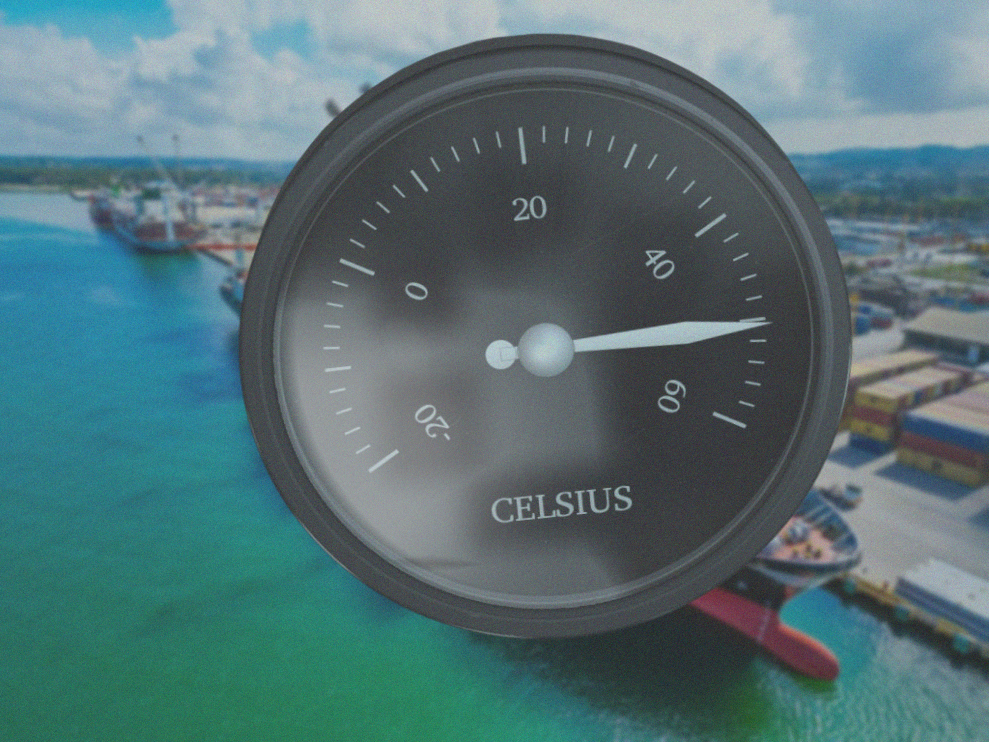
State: 50 (°C)
